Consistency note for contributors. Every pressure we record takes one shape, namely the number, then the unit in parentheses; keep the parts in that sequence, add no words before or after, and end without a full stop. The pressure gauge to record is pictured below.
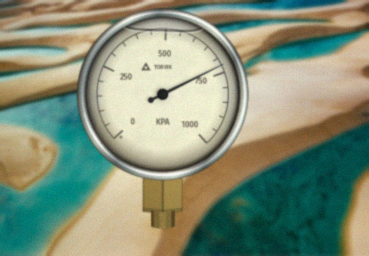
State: 725 (kPa)
